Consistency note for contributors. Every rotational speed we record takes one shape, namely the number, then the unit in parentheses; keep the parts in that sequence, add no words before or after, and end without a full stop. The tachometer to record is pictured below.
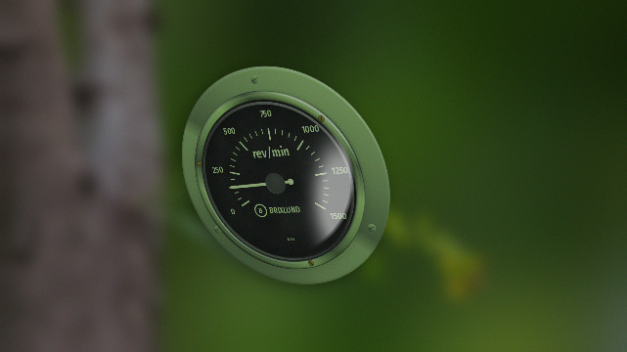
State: 150 (rpm)
